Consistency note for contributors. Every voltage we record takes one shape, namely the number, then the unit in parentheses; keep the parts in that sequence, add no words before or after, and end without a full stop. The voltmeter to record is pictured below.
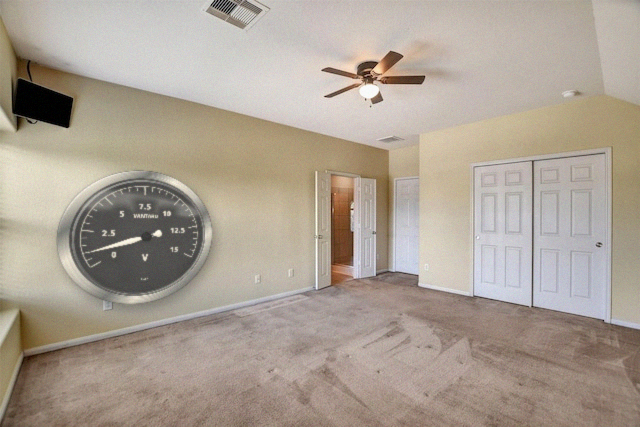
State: 1 (V)
